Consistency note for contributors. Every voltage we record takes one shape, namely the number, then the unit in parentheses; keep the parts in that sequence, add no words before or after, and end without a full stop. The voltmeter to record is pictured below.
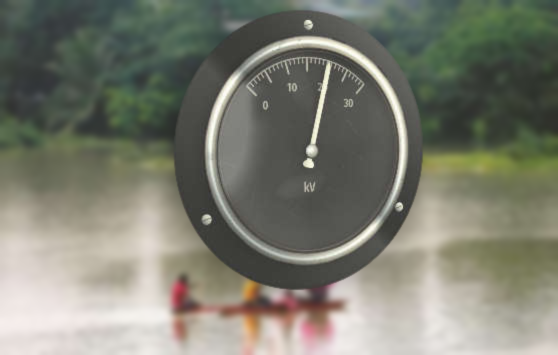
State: 20 (kV)
